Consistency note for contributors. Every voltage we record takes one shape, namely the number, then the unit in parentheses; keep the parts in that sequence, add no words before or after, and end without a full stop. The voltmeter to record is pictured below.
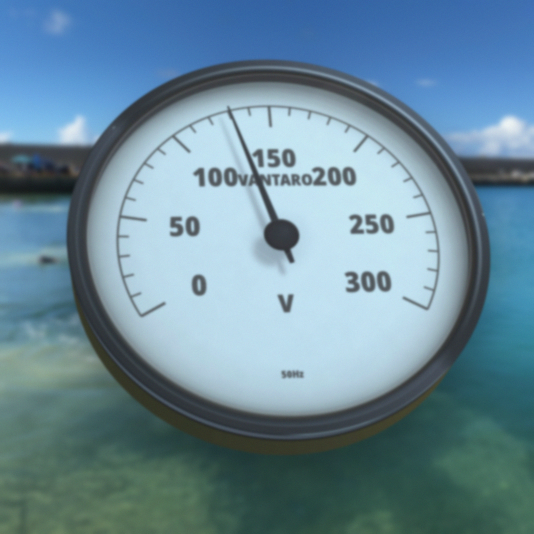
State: 130 (V)
